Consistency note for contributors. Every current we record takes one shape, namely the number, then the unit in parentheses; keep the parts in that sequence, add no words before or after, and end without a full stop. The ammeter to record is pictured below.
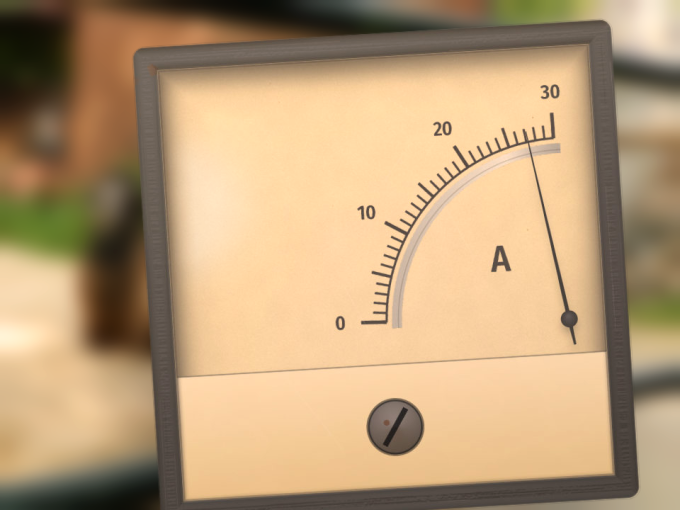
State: 27 (A)
